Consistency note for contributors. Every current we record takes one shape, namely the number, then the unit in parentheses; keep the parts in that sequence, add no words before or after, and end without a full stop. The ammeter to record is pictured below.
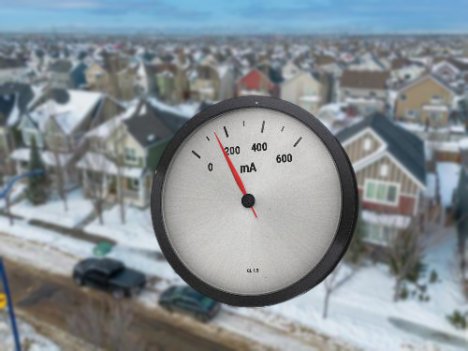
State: 150 (mA)
